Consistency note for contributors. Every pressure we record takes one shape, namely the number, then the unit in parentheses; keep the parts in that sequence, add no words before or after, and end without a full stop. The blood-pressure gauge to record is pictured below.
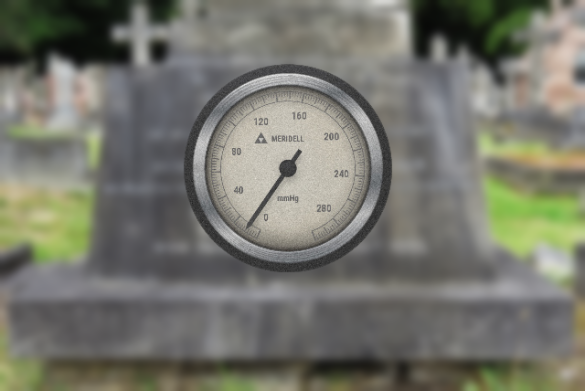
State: 10 (mmHg)
